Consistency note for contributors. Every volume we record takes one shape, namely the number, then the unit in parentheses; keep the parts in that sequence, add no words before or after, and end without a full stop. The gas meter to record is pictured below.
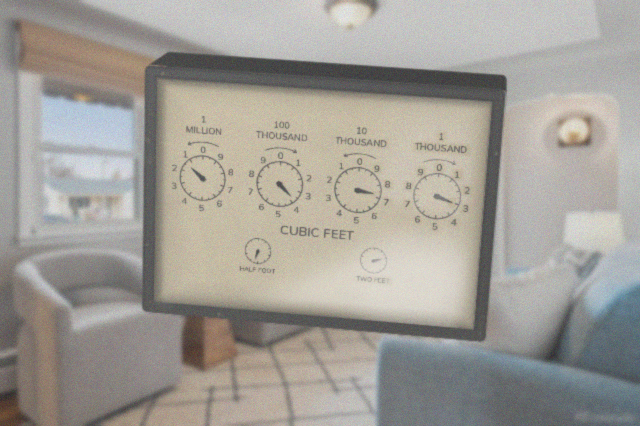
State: 137300 (ft³)
